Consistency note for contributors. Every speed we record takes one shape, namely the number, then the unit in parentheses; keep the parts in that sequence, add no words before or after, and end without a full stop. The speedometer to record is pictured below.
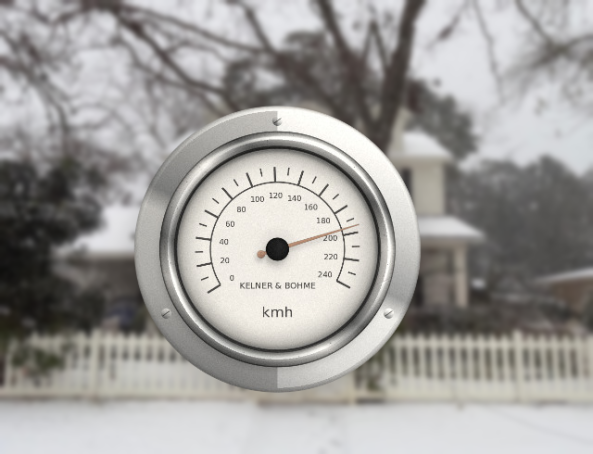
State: 195 (km/h)
